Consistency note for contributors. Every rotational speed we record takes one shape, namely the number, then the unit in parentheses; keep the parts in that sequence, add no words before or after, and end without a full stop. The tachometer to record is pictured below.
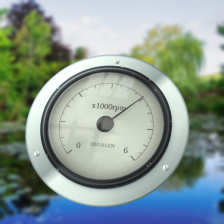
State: 4000 (rpm)
